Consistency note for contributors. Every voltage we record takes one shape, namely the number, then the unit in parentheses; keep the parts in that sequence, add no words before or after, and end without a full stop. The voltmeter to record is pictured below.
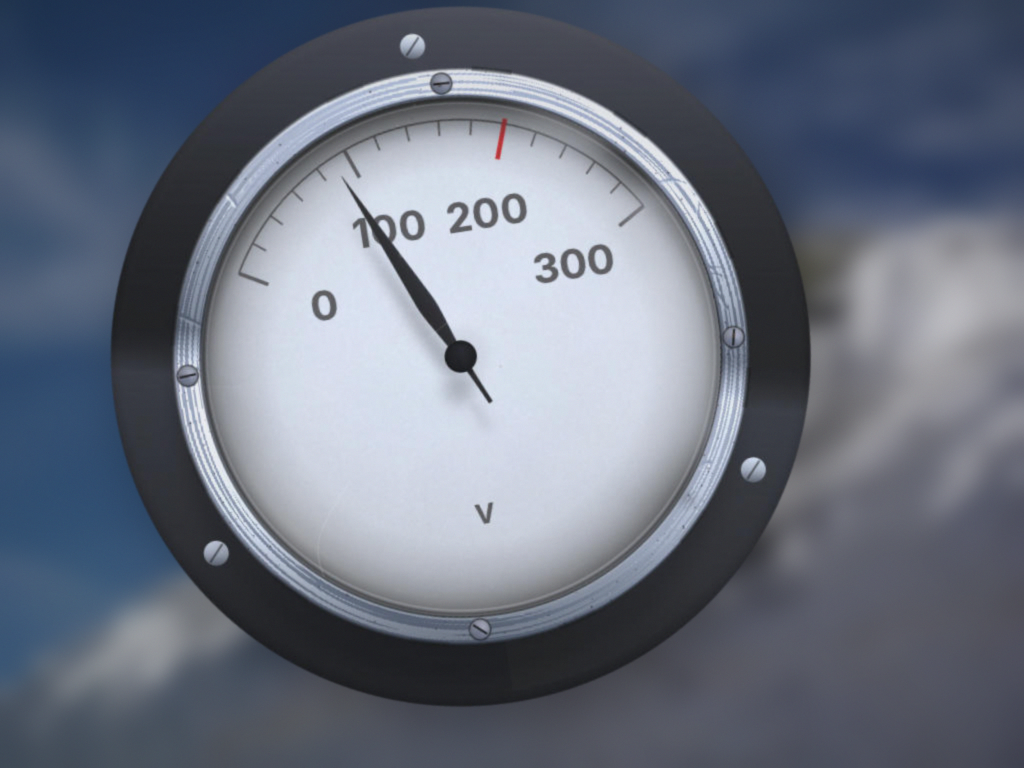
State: 90 (V)
